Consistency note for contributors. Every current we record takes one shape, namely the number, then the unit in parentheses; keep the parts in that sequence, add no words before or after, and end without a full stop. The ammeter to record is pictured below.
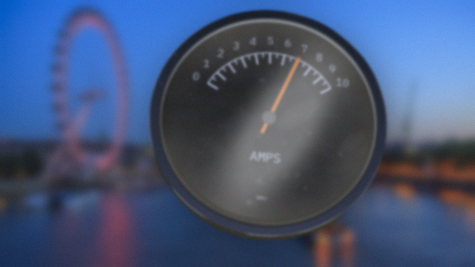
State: 7 (A)
